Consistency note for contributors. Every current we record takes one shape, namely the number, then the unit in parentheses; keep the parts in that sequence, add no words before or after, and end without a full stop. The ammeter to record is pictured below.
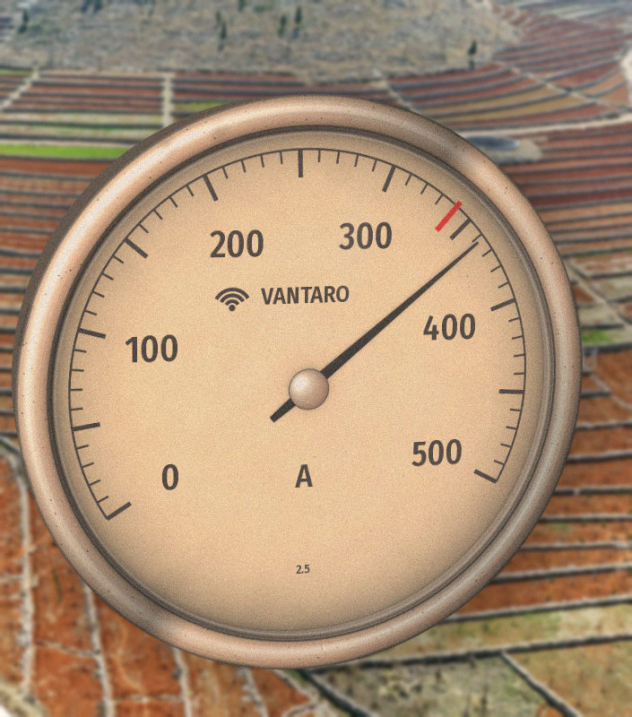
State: 360 (A)
